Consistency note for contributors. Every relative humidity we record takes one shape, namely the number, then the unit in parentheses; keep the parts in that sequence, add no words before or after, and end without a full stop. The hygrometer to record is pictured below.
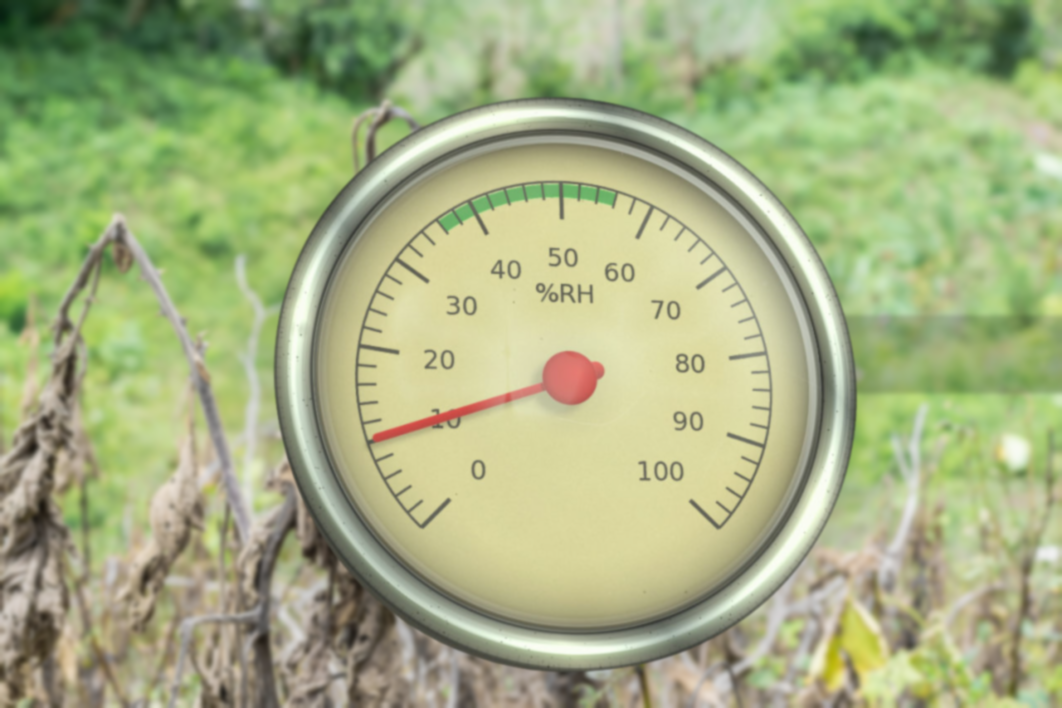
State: 10 (%)
